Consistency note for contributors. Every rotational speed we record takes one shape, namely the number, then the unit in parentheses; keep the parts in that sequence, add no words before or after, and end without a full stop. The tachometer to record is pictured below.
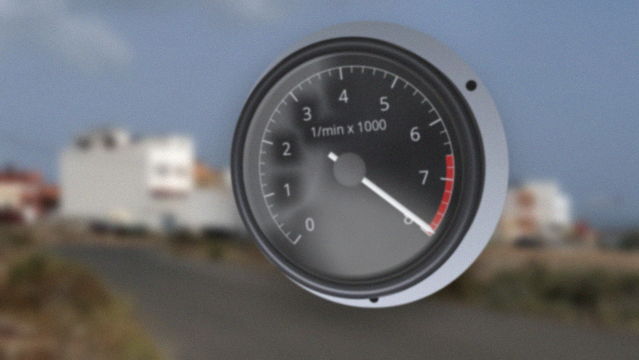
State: 7900 (rpm)
